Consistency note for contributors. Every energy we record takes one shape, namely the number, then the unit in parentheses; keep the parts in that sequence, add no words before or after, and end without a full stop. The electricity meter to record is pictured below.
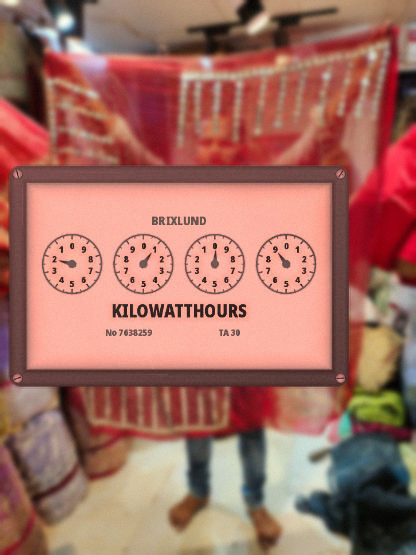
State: 2099 (kWh)
